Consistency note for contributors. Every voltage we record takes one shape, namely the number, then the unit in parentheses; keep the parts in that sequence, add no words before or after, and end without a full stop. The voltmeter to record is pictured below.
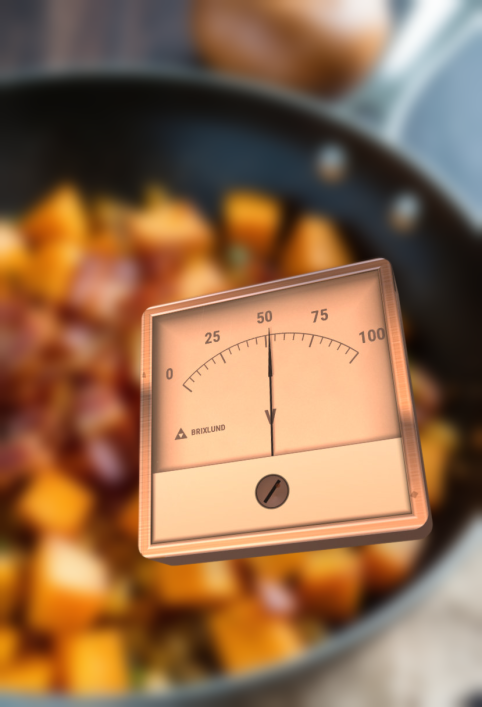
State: 52.5 (V)
